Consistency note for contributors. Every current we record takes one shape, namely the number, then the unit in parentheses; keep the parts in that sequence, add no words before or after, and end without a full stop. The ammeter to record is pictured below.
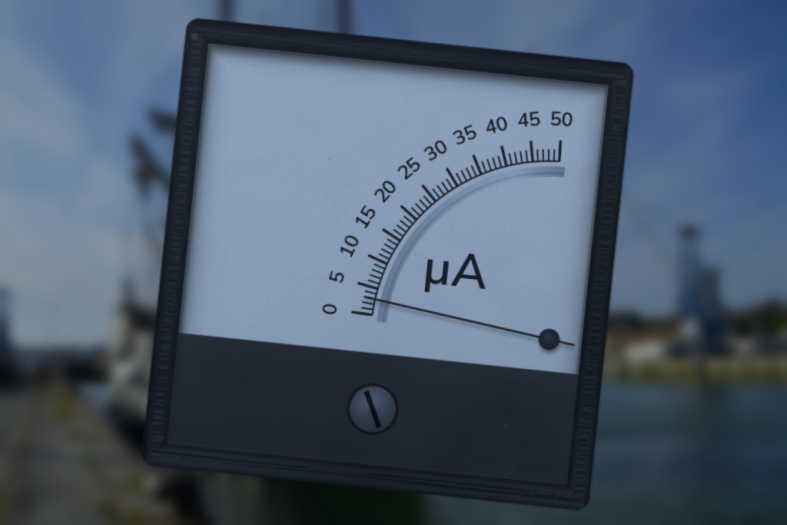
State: 3 (µA)
